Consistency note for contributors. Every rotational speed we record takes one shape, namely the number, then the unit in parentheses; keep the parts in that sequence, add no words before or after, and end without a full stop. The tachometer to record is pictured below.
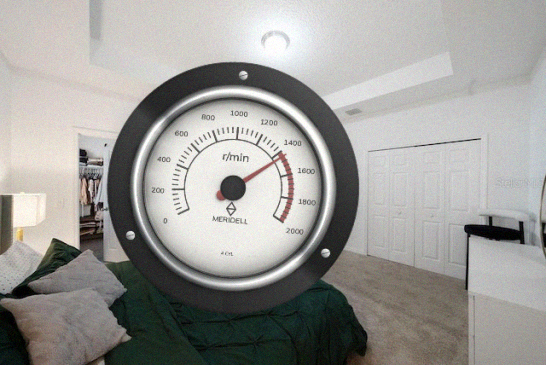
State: 1440 (rpm)
